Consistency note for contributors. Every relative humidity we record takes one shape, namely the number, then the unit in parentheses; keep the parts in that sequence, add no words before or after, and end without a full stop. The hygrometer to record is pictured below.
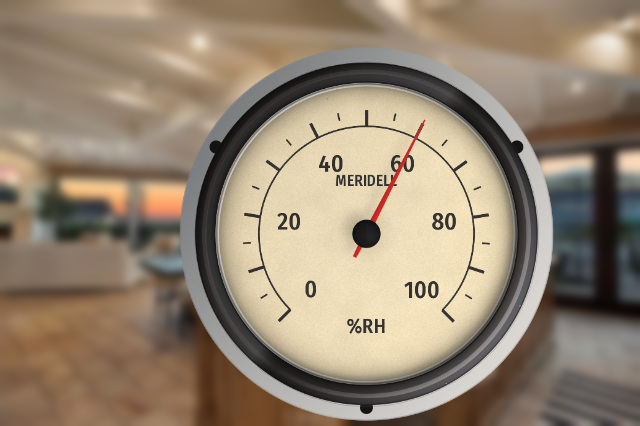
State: 60 (%)
